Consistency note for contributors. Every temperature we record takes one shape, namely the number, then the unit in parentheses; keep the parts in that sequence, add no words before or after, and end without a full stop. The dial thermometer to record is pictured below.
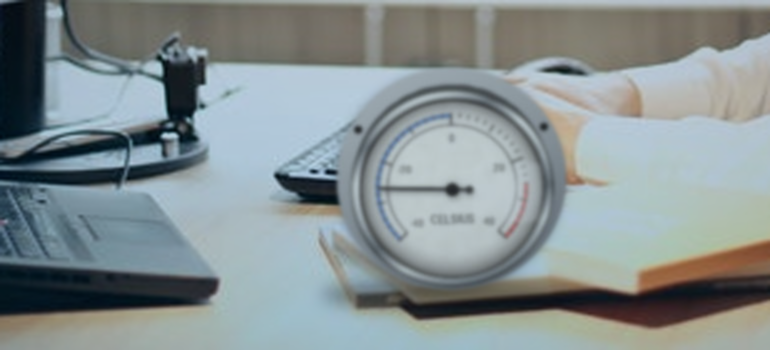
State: -26 (°C)
